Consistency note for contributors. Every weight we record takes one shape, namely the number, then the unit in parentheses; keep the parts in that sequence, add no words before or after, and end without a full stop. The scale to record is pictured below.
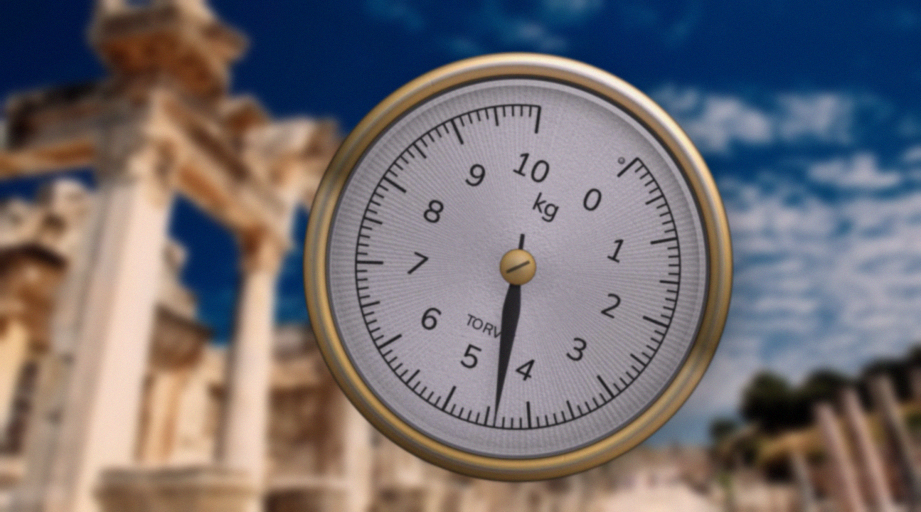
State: 4.4 (kg)
